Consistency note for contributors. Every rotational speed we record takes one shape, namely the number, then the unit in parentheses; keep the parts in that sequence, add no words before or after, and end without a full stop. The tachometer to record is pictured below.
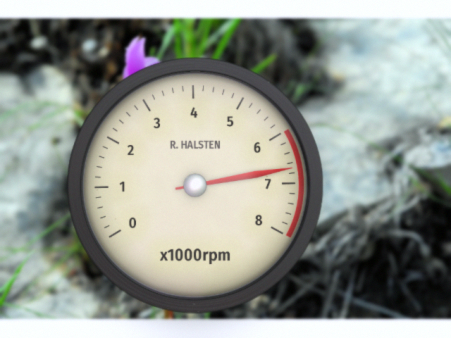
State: 6700 (rpm)
